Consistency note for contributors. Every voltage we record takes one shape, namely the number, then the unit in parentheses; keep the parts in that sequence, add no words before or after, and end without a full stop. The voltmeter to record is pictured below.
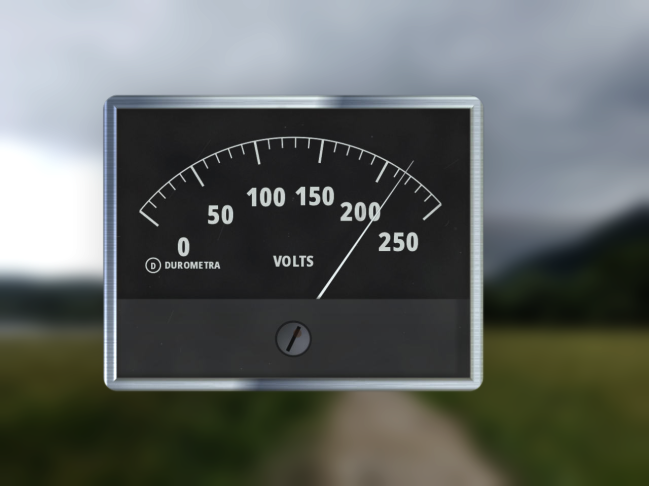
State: 215 (V)
